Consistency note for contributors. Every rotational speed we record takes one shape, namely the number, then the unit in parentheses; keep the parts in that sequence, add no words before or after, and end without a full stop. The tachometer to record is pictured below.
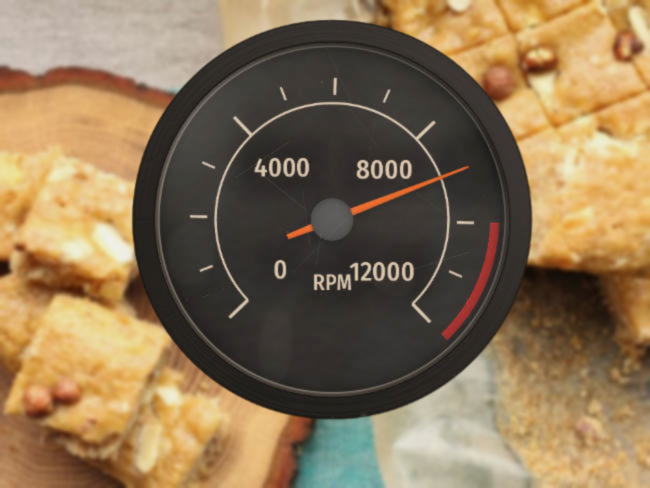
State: 9000 (rpm)
